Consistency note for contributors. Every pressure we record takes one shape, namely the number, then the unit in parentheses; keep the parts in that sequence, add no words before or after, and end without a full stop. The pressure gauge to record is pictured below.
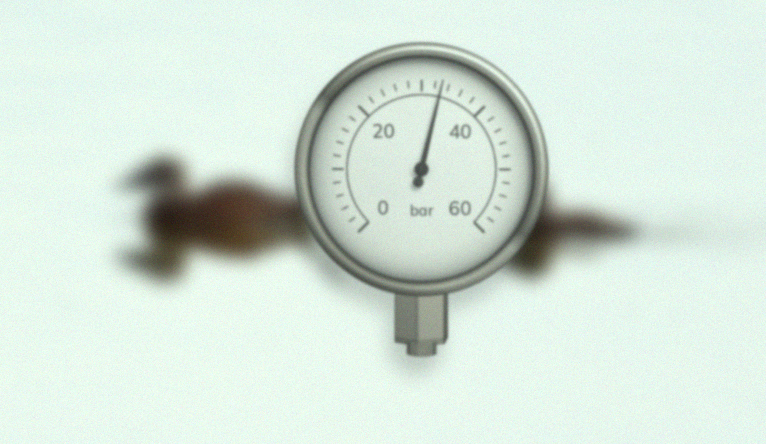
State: 33 (bar)
